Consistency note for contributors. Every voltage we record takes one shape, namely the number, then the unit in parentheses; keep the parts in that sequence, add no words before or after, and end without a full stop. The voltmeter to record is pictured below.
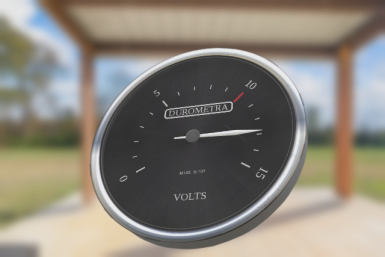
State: 13 (V)
